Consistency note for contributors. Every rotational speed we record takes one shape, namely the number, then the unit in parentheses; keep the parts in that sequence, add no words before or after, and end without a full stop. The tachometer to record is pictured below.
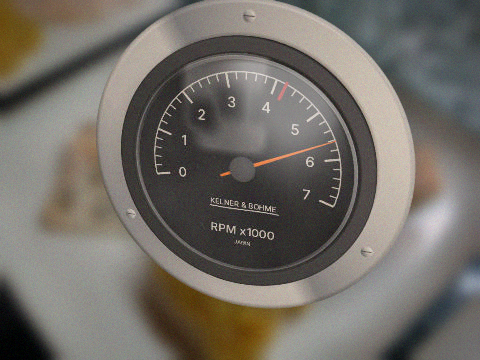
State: 5600 (rpm)
